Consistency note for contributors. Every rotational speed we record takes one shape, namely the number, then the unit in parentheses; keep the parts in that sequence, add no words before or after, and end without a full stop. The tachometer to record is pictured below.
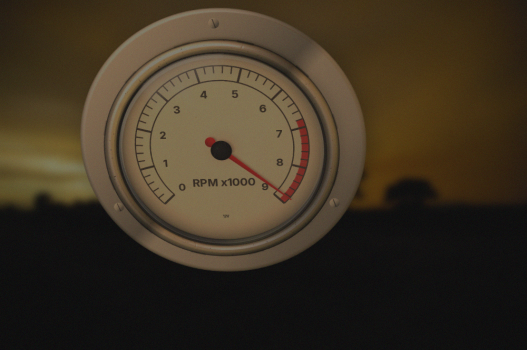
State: 8800 (rpm)
